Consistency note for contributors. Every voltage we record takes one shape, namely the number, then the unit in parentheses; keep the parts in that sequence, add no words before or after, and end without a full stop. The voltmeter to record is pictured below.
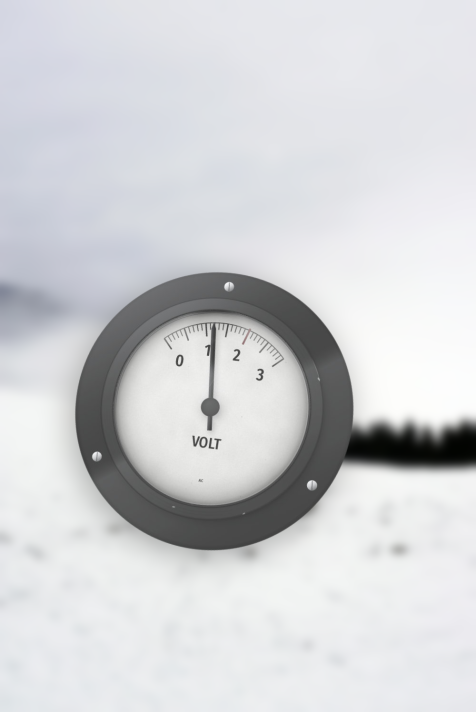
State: 1.2 (V)
